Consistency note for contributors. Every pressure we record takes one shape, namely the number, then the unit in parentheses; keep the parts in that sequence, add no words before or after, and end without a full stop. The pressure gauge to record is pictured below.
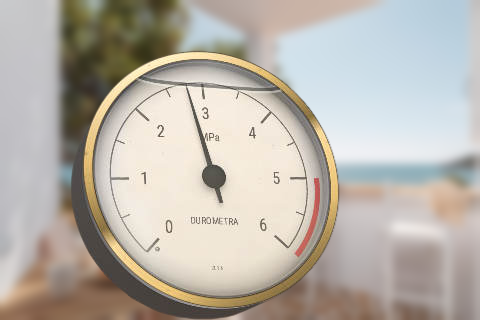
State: 2.75 (MPa)
